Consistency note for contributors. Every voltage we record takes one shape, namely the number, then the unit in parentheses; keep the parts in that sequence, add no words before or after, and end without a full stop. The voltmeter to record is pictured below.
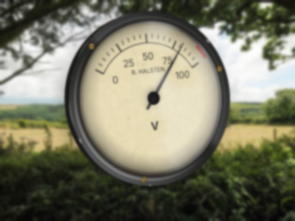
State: 80 (V)
